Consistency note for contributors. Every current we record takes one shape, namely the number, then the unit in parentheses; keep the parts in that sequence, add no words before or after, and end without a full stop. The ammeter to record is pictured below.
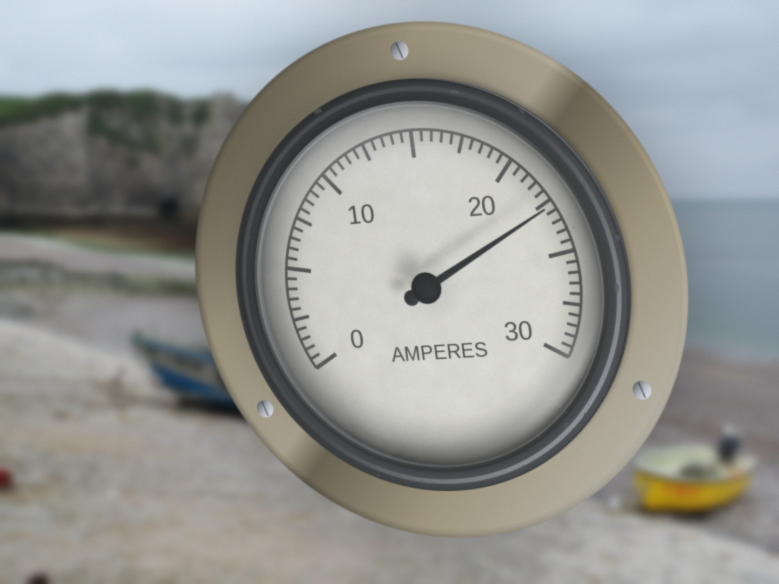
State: 22.75 (A)
